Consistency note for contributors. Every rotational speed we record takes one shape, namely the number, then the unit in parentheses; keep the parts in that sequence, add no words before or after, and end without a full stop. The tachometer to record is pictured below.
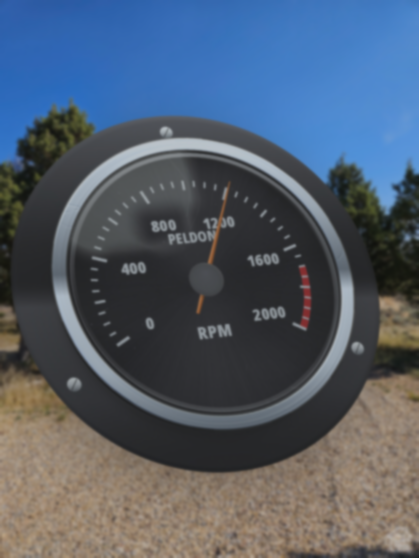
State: 1200 (rpm)
